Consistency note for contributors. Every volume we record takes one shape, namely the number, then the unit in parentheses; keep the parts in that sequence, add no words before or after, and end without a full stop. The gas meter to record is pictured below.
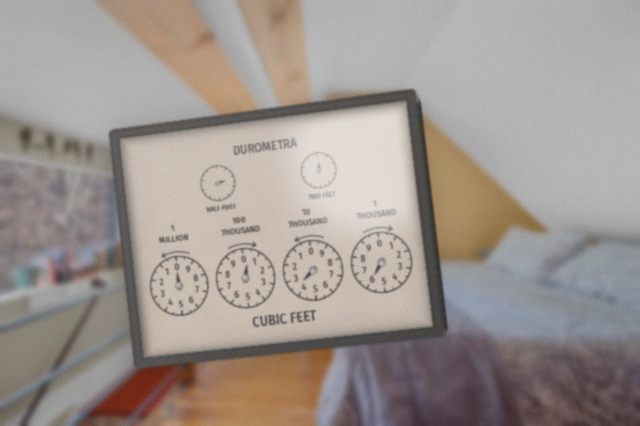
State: 3600 (ft³)
